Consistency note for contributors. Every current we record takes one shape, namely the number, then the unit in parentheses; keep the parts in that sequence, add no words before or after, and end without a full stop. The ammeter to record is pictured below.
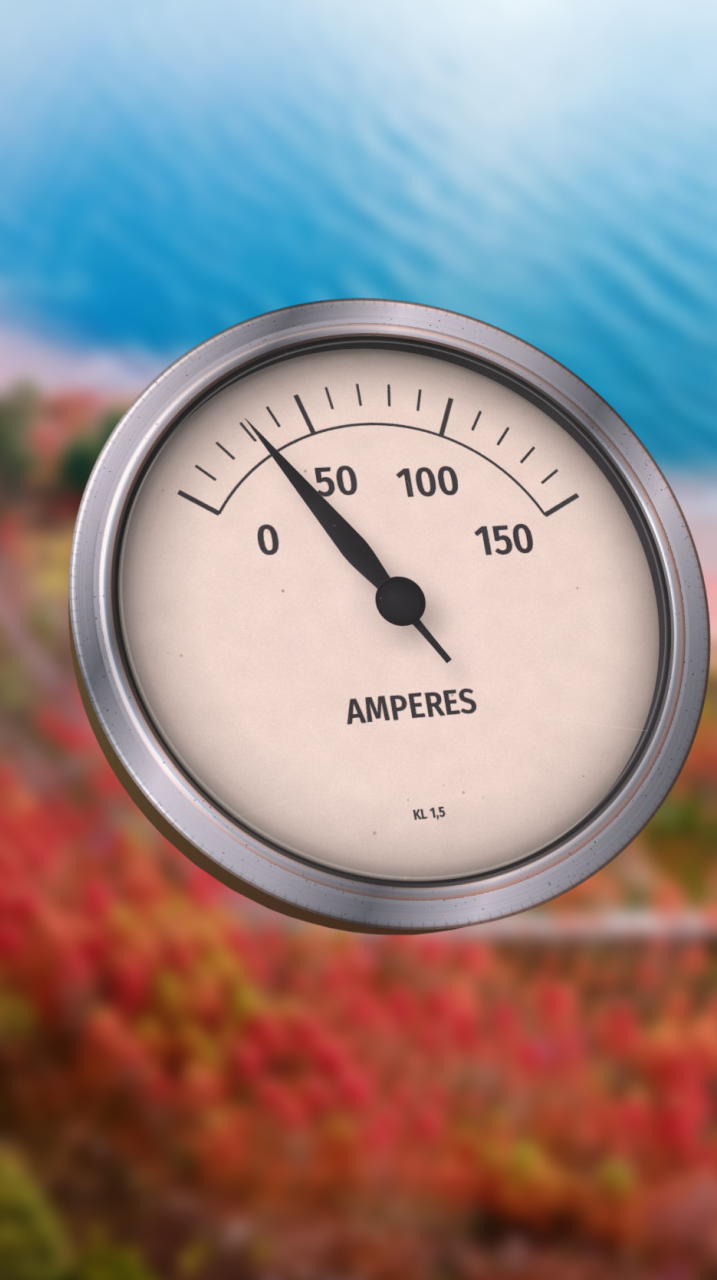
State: 30 (A)
